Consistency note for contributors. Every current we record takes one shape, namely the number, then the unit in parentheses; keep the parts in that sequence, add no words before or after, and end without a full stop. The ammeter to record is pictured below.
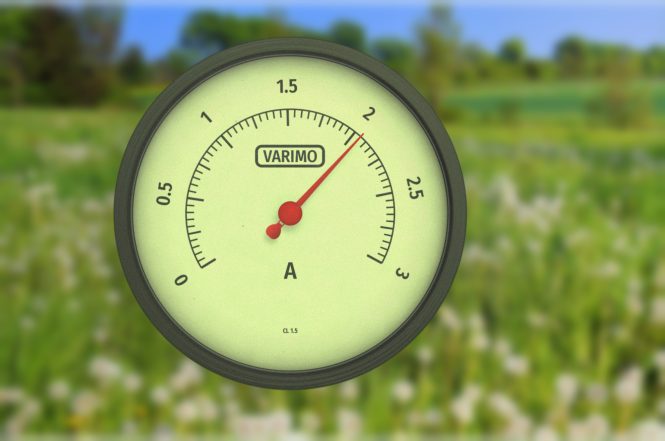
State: 2.05 (A)
